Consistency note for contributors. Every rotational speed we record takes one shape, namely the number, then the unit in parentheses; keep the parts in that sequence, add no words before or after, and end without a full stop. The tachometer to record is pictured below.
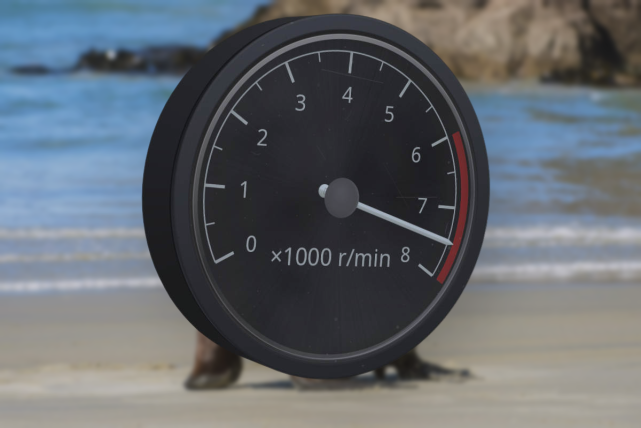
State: 7500 (rpm)
